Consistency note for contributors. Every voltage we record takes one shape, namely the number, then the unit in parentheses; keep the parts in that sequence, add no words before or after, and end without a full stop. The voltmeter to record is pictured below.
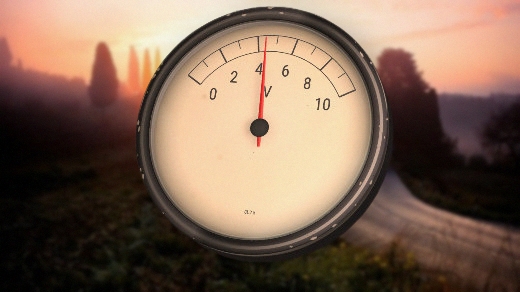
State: 4.5 (V)
